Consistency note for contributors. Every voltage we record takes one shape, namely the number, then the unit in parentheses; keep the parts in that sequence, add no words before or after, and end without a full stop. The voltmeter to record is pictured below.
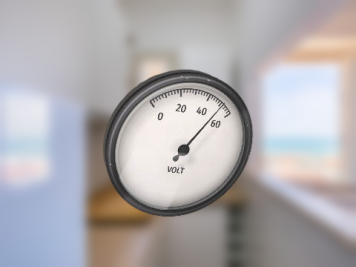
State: 50 (V)
